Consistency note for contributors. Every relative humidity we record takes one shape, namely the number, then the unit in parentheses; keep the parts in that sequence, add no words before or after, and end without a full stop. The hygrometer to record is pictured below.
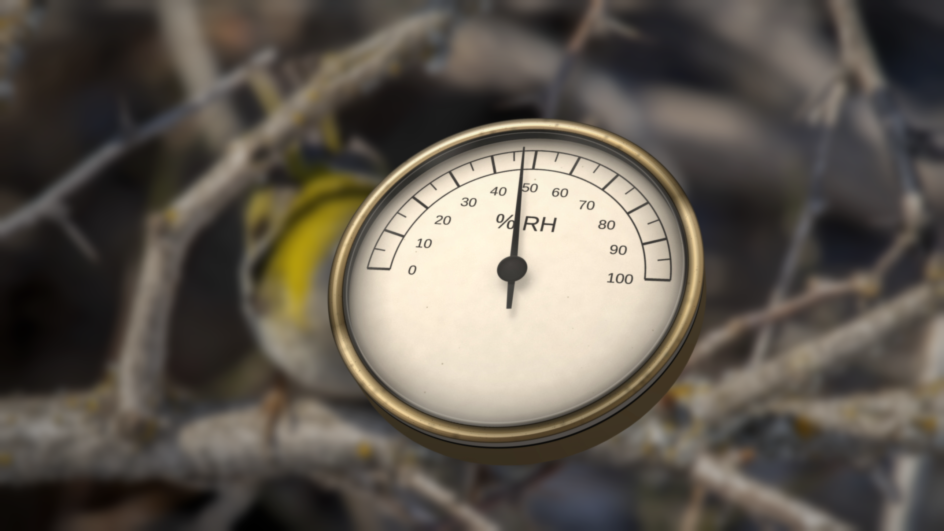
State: 47.5 (%)
